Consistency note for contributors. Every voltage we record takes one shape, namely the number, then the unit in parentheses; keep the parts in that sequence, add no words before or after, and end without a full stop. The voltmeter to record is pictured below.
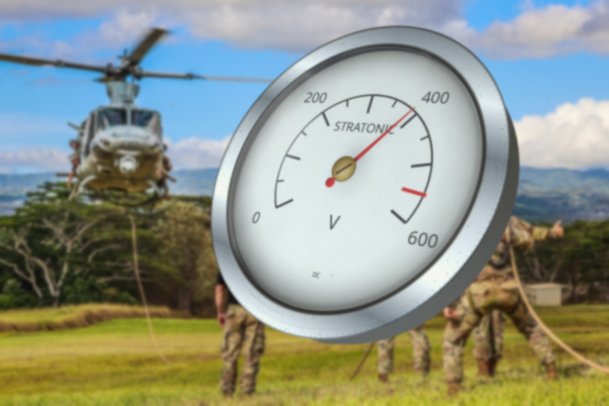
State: 400 (V)
